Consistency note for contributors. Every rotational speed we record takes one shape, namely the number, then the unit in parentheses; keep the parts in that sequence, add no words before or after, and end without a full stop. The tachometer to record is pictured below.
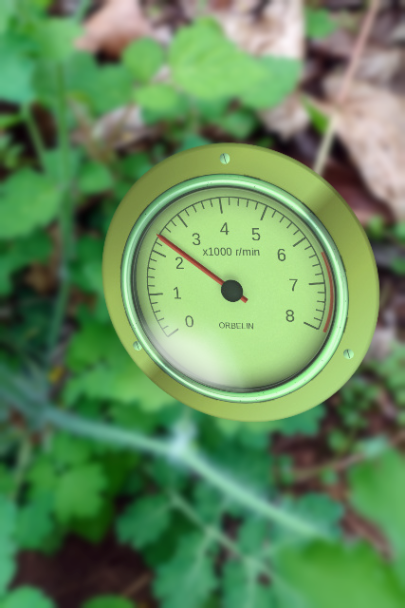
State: 2400 (rpm)
